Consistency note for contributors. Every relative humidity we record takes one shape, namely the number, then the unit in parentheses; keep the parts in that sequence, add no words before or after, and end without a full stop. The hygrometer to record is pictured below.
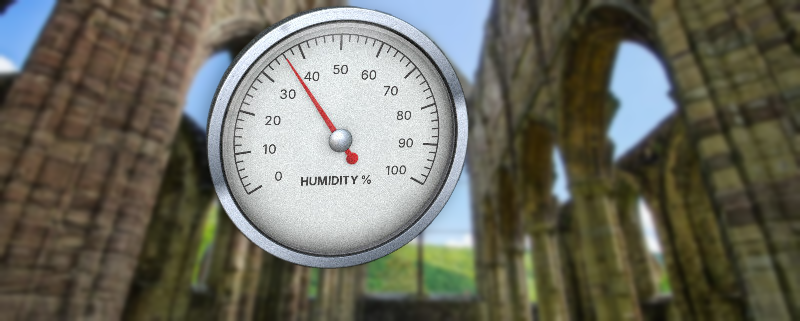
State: 36 (%)
